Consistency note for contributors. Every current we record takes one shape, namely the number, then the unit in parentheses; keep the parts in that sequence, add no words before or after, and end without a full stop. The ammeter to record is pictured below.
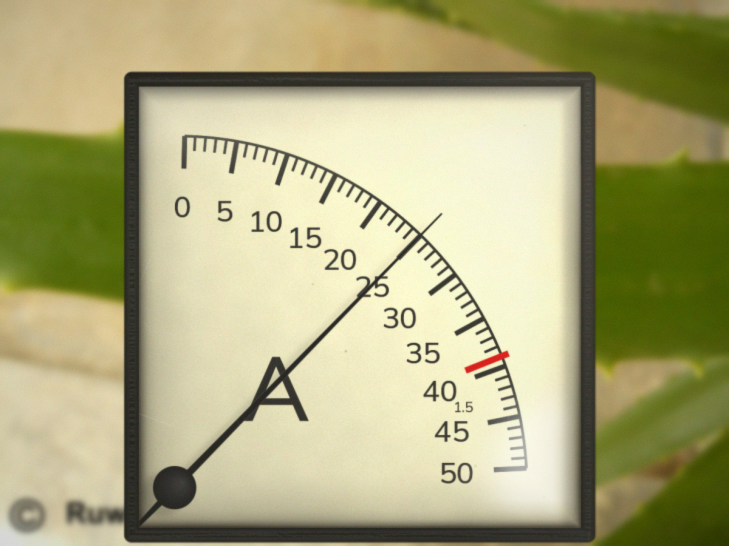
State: 25 (A)
